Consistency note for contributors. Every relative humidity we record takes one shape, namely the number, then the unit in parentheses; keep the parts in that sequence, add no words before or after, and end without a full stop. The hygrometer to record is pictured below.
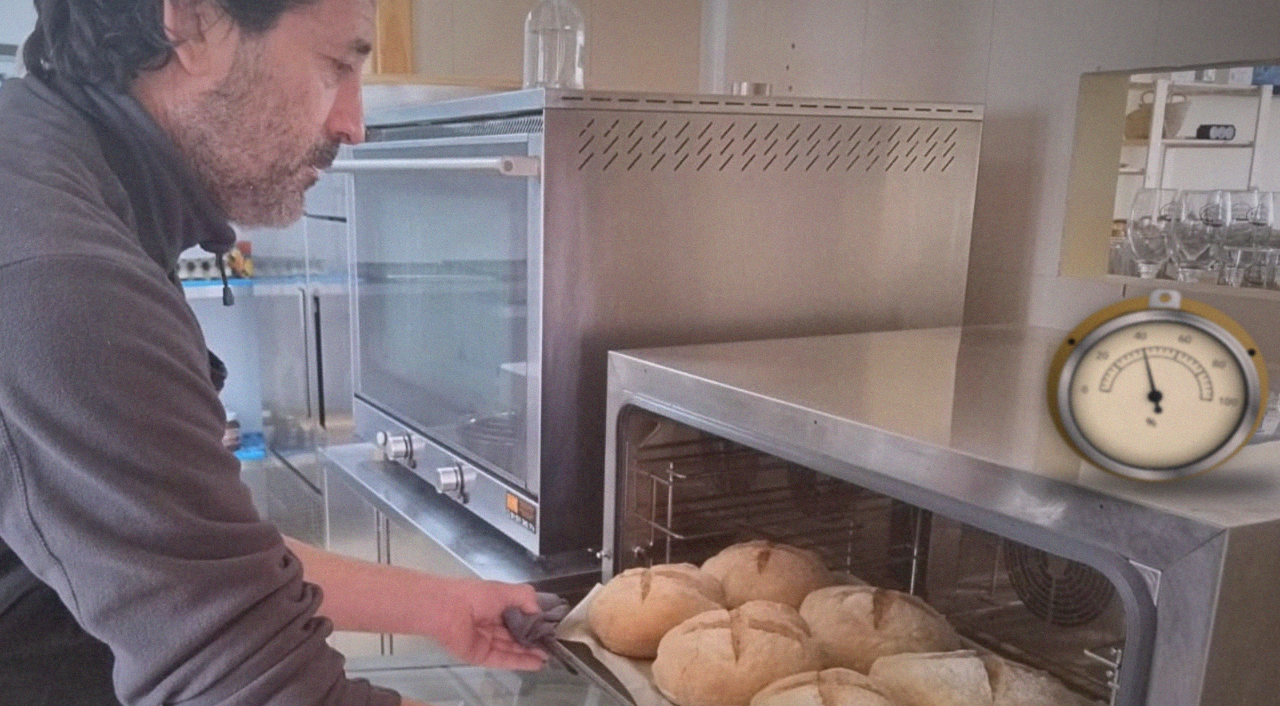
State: 40 (%)
